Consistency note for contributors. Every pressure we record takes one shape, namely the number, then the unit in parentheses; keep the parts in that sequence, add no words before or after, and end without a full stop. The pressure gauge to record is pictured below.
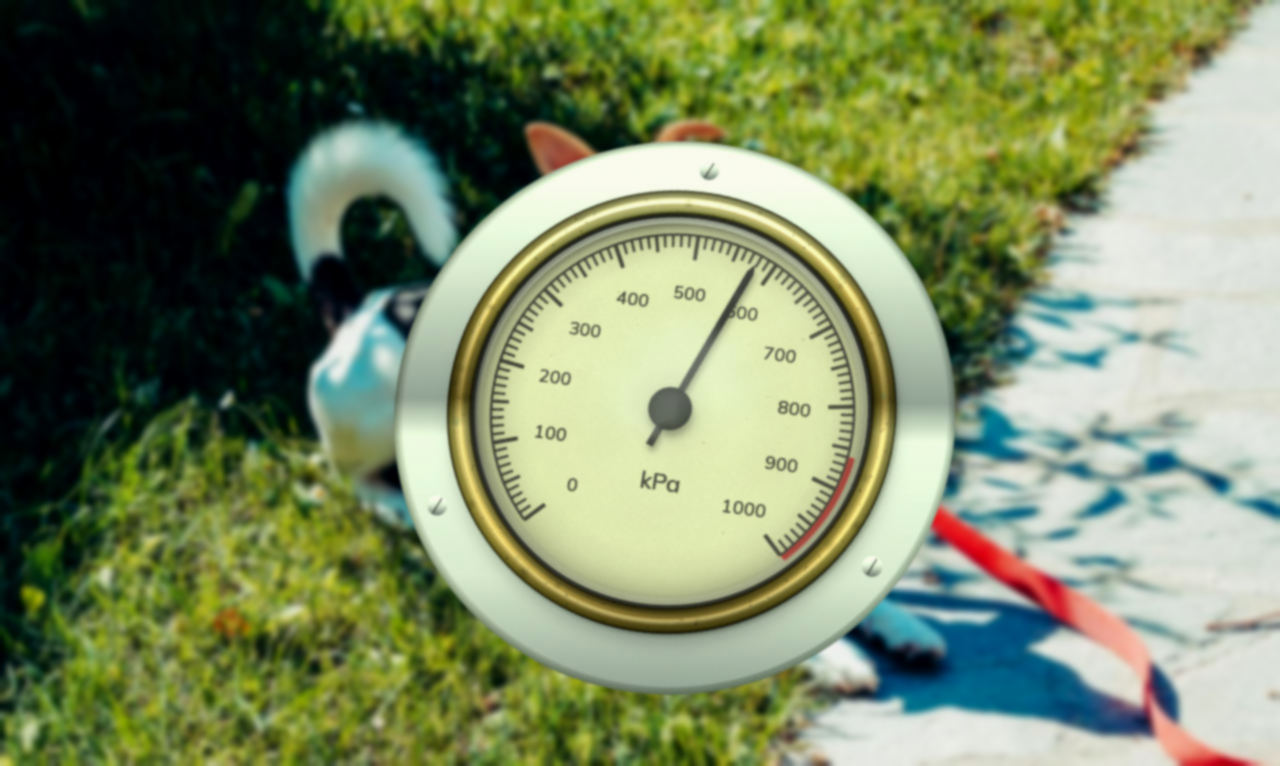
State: 580 (kPa)
